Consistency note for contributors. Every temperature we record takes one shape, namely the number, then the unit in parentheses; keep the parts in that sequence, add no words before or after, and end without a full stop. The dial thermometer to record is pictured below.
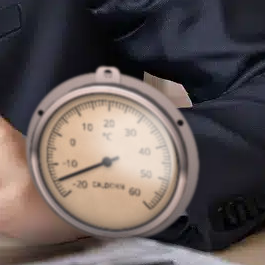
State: -15 (°C)
